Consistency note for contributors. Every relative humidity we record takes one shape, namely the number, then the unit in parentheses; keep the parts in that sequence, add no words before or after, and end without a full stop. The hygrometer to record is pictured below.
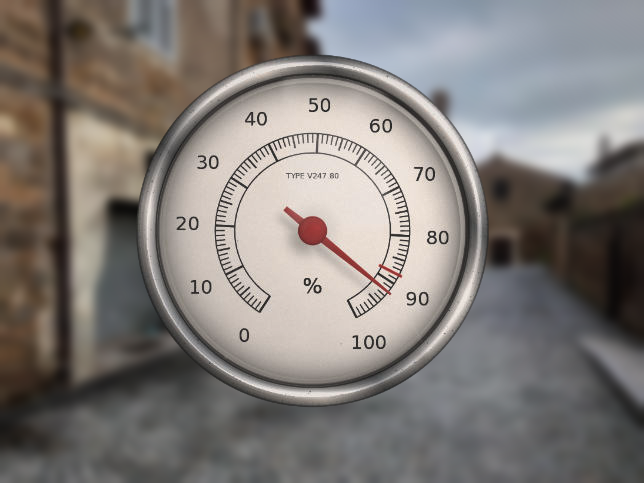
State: 92 (%)
